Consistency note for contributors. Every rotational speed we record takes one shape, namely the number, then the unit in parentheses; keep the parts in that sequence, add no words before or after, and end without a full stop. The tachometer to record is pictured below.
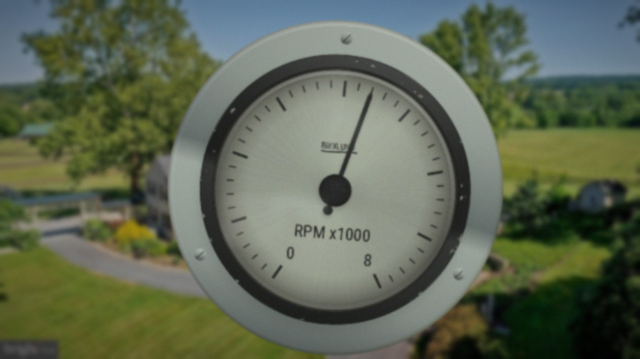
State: 4400 (rpm)
